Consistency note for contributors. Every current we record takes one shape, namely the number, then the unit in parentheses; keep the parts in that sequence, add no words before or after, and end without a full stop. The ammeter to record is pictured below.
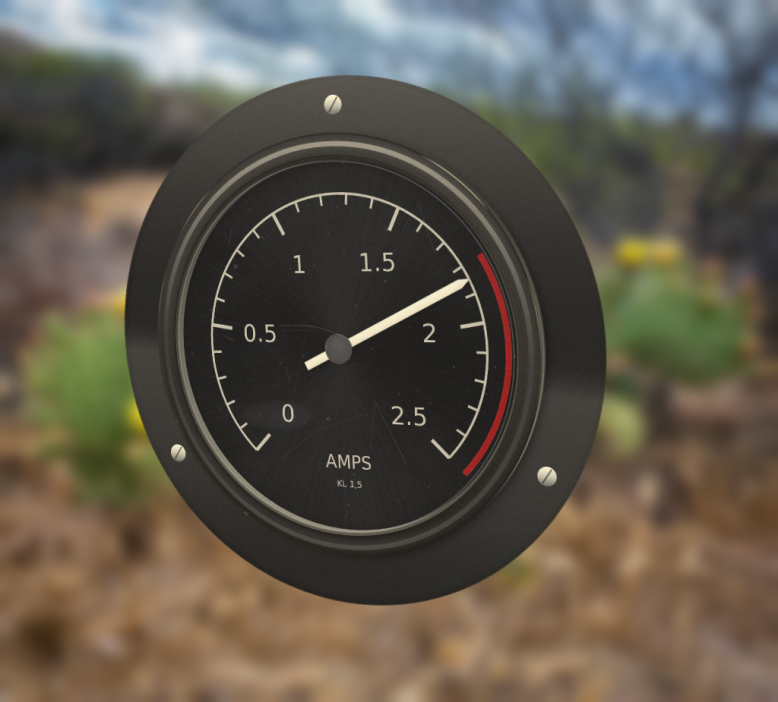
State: 1.85 (A)
